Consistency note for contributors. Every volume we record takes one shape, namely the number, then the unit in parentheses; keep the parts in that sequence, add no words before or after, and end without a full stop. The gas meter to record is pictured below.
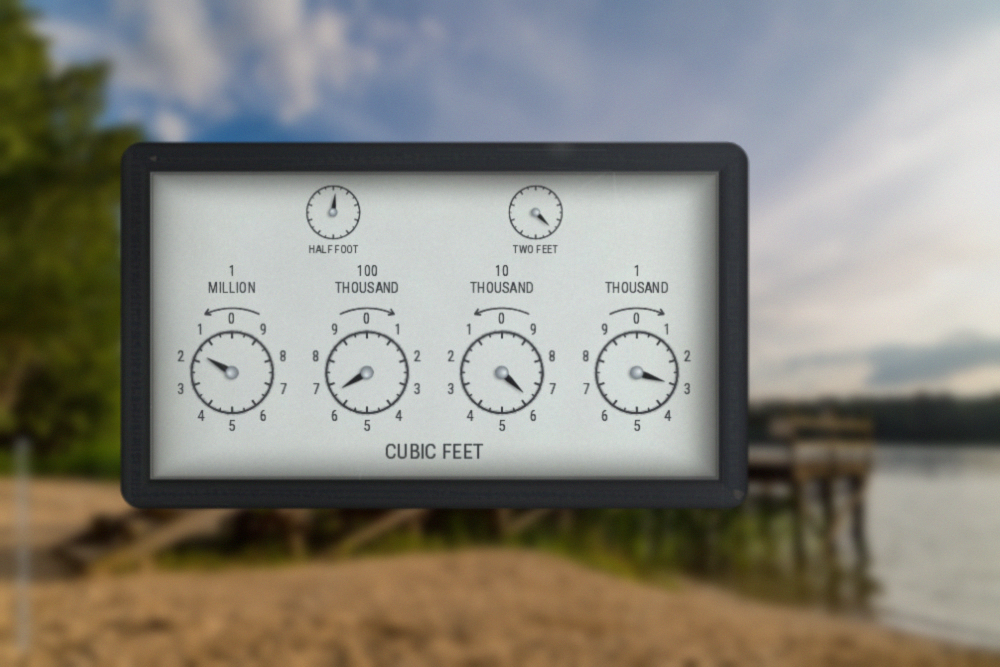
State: 166300 (ft³)
